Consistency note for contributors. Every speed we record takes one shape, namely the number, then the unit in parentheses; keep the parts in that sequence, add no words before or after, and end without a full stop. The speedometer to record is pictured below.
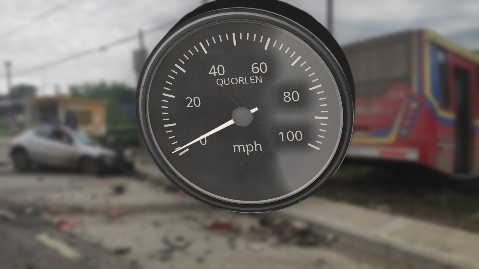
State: 2 (mph)
